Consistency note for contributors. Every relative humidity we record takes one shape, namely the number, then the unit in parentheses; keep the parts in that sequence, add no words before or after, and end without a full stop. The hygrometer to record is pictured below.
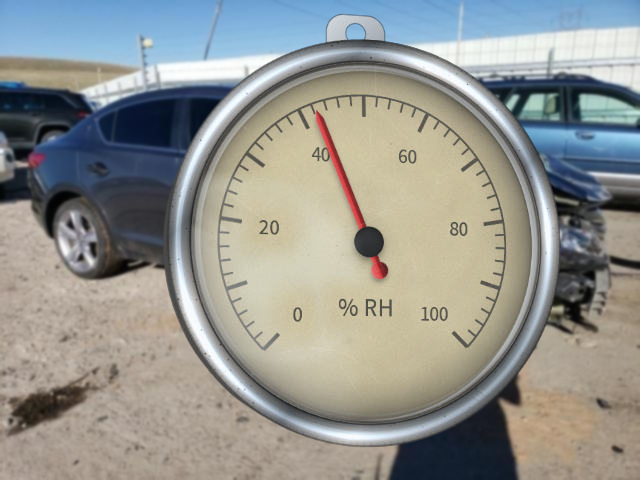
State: 42 (%)
